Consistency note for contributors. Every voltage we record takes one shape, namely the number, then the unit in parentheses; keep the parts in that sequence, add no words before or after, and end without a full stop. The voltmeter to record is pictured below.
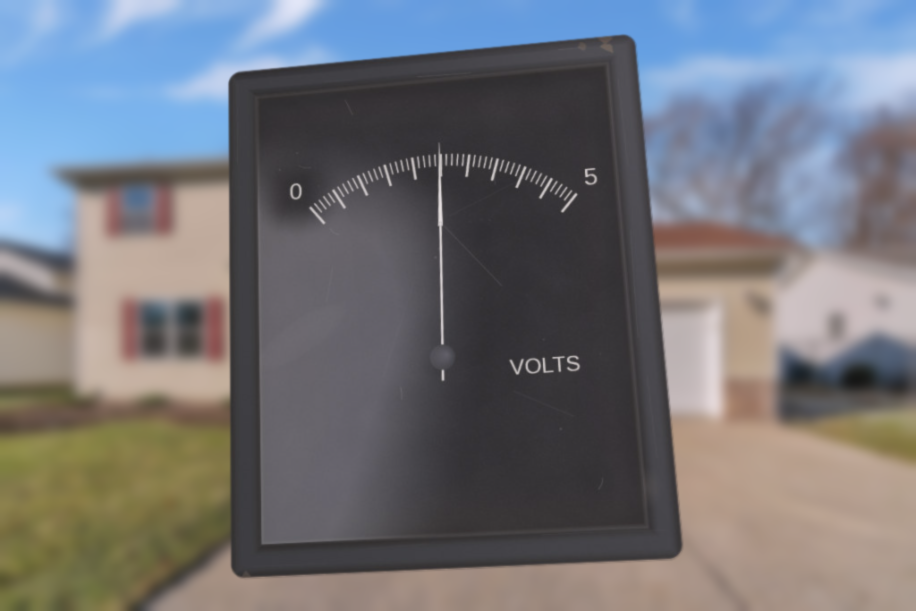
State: 2.5 (V)
